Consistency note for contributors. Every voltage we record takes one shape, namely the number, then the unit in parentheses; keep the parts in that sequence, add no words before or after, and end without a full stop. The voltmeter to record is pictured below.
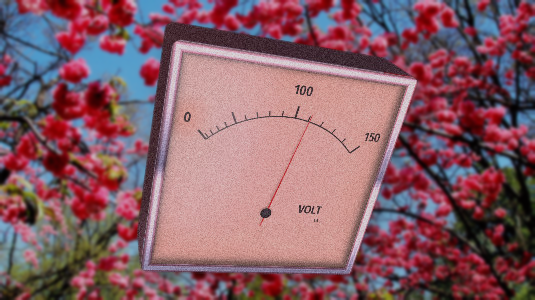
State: 110 (V)
